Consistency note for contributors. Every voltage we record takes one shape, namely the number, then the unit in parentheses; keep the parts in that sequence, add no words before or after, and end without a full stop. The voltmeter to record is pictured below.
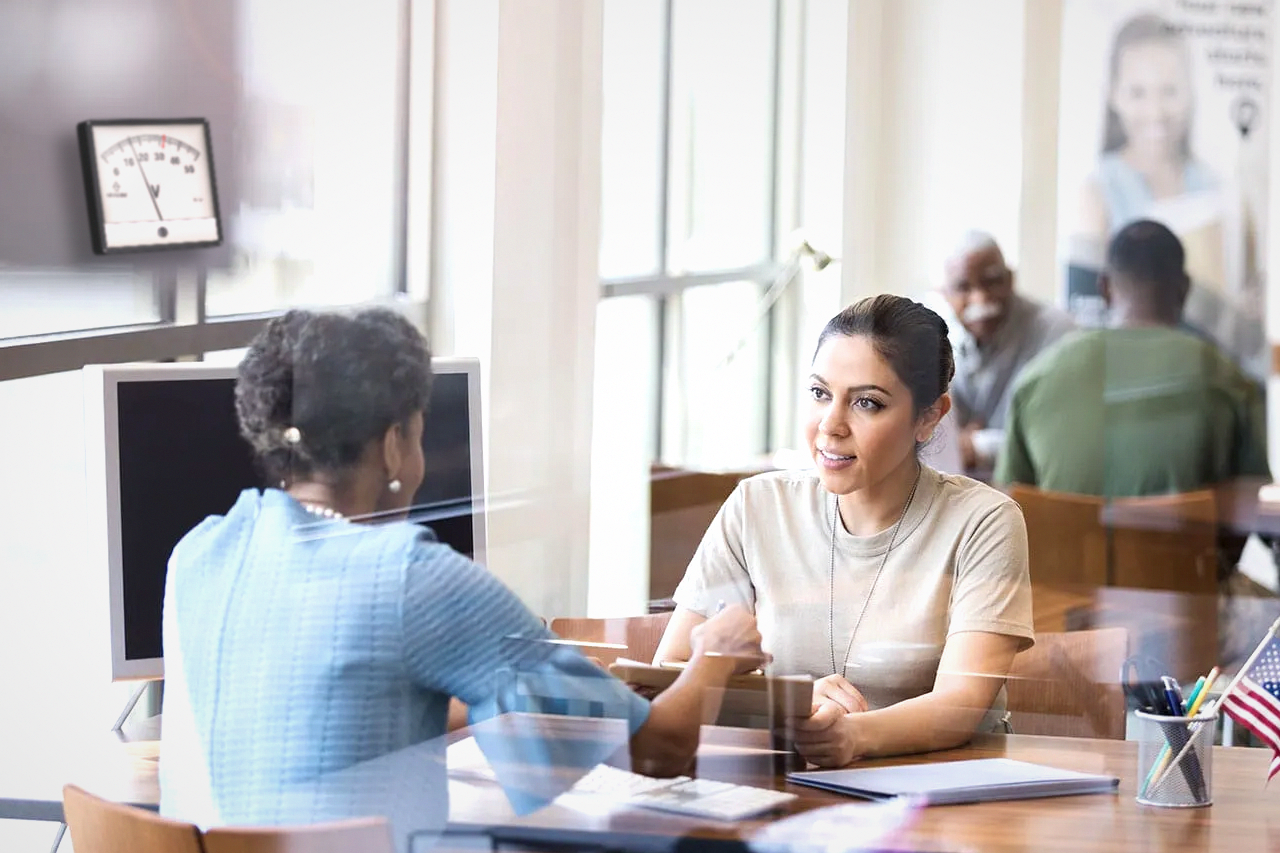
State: 15 (V)
